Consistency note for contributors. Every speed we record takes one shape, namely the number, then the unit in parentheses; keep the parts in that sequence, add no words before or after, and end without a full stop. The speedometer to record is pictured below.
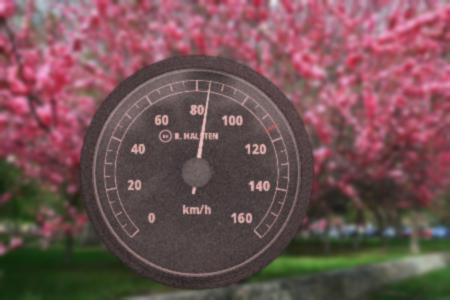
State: 85 (km/h)
